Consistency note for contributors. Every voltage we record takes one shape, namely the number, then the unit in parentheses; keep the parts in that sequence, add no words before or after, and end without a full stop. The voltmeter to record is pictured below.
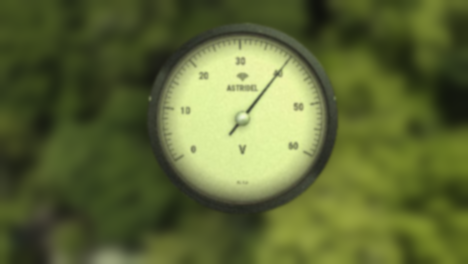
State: 40 (V)
